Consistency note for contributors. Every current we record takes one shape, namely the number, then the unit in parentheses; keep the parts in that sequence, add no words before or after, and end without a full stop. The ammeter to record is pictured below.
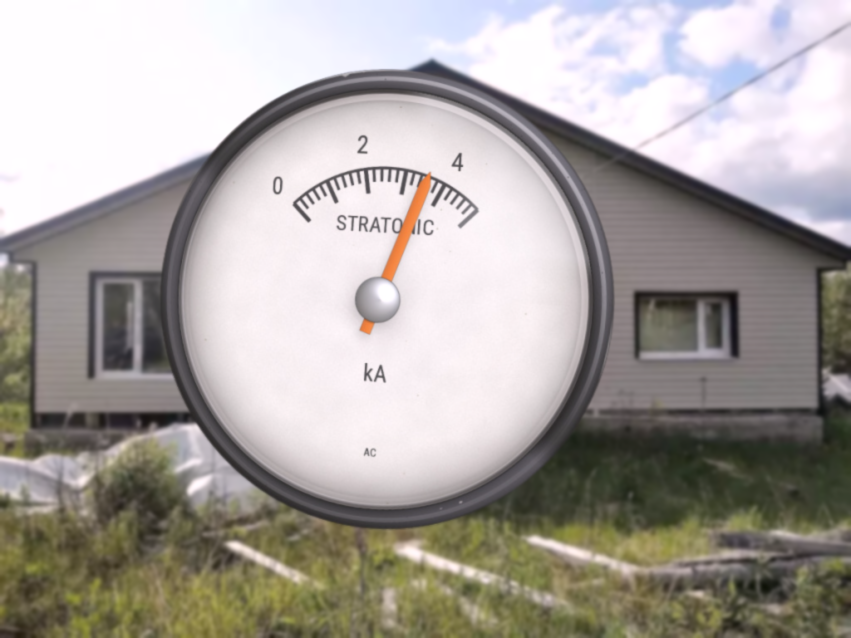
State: 3.6 (kA)
